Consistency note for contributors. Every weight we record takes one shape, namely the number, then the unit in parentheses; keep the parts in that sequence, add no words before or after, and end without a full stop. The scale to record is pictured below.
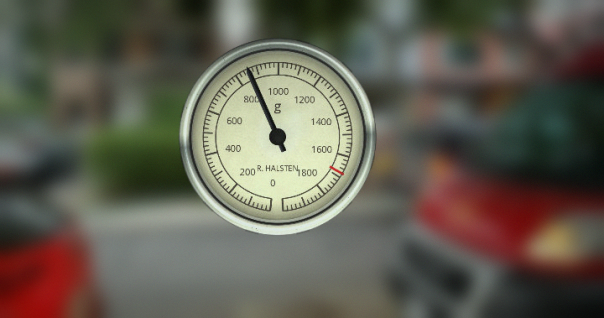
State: 860 (g)
